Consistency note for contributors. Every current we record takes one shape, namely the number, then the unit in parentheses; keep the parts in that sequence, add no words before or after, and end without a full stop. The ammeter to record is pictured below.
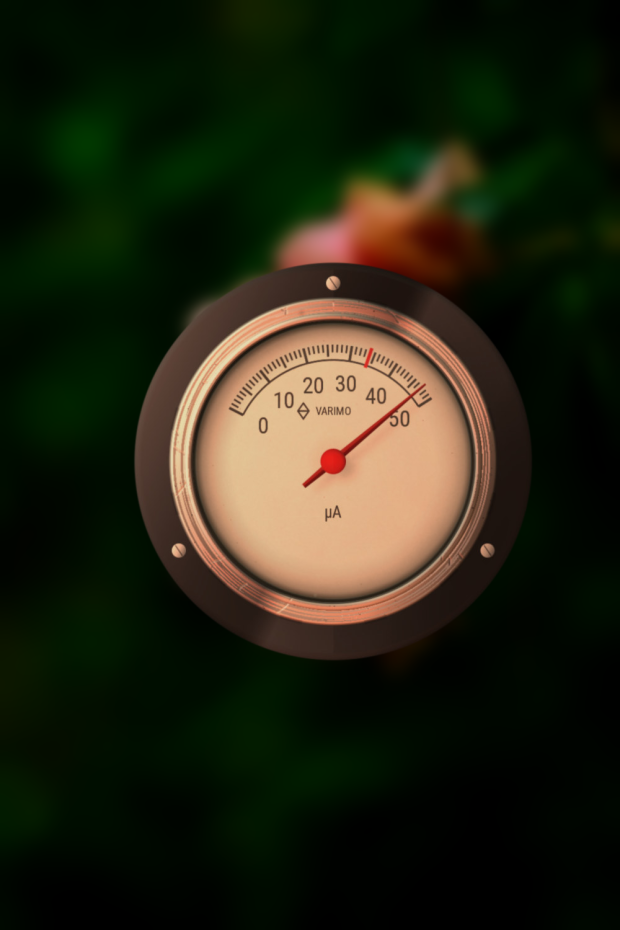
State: 47 (µA)
